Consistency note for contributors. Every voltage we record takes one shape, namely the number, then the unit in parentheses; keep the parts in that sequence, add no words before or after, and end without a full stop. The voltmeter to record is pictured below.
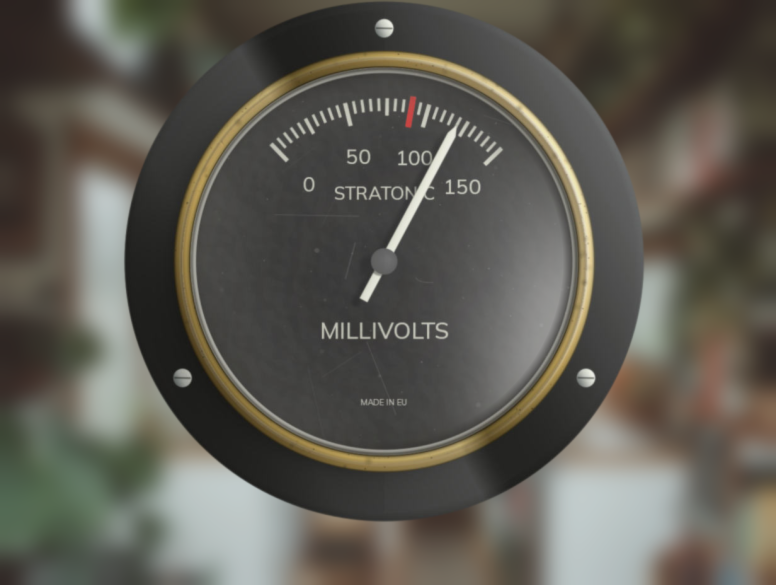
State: 120 (mV)
